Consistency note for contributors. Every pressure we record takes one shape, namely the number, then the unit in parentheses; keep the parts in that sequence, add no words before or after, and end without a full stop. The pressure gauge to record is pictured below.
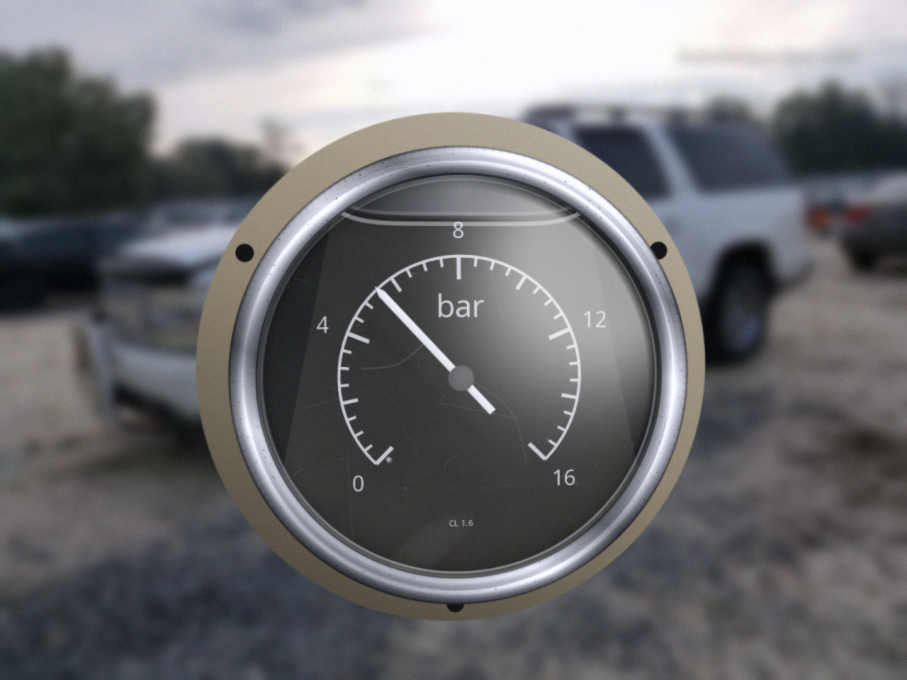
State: 5.5 (bar)
